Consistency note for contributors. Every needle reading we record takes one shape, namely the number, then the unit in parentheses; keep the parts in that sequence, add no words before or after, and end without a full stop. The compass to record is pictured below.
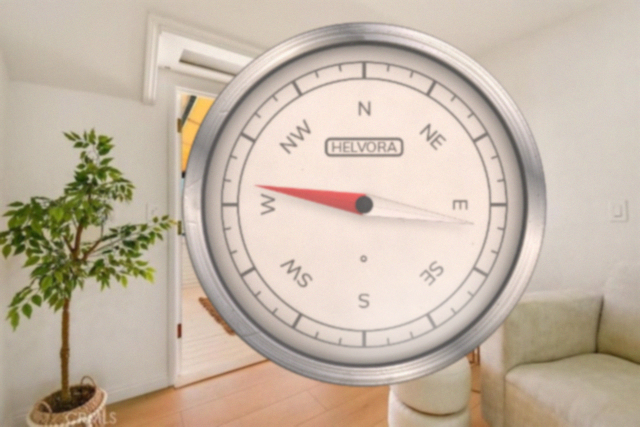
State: 280 (°)
